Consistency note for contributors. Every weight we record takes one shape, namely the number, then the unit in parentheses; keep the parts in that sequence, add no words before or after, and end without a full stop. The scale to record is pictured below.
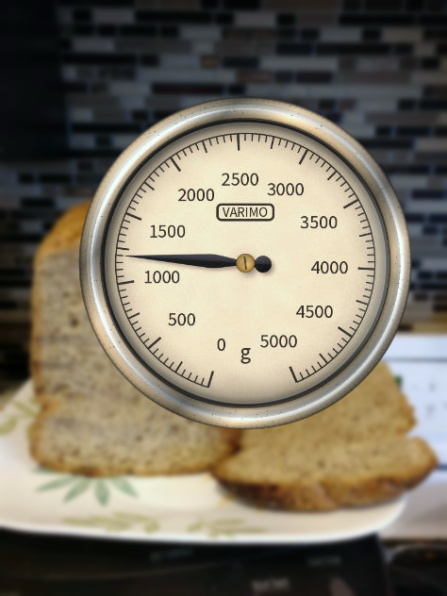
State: 1200 (g)
